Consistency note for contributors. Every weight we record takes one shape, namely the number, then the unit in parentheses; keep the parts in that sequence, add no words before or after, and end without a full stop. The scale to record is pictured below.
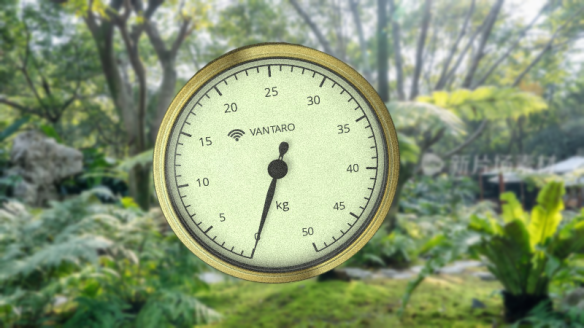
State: 0 (kg)
